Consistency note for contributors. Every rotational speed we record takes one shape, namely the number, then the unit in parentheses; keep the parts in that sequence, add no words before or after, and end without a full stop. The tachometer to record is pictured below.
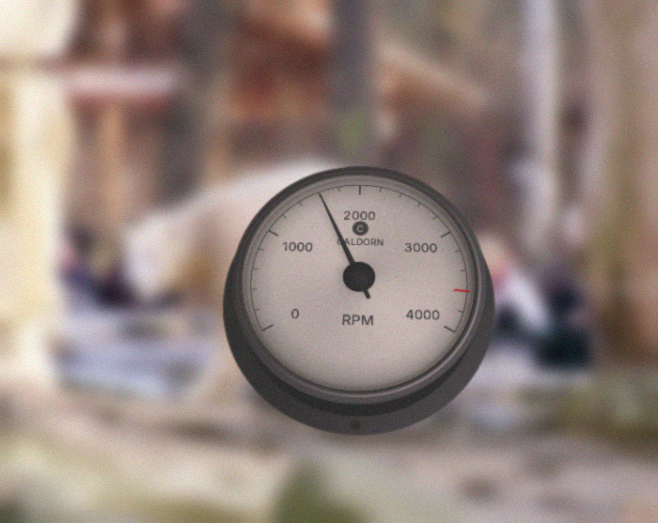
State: 1600 (rpm)
